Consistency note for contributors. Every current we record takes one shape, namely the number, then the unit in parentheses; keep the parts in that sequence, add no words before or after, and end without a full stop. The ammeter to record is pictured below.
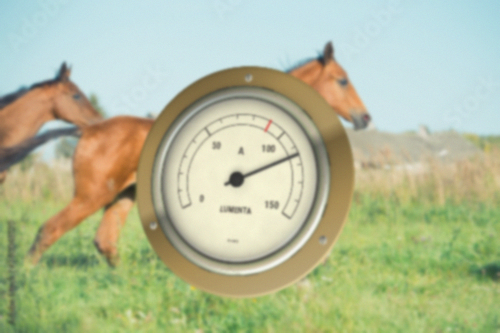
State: 115 (A)
